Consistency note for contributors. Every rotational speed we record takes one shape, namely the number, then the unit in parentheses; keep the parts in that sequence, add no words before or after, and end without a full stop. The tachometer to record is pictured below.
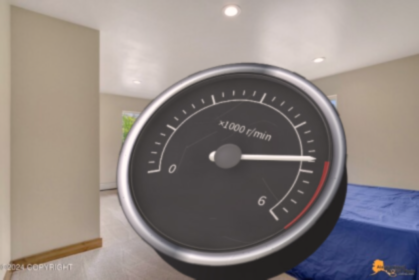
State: 4800 (rpm)
